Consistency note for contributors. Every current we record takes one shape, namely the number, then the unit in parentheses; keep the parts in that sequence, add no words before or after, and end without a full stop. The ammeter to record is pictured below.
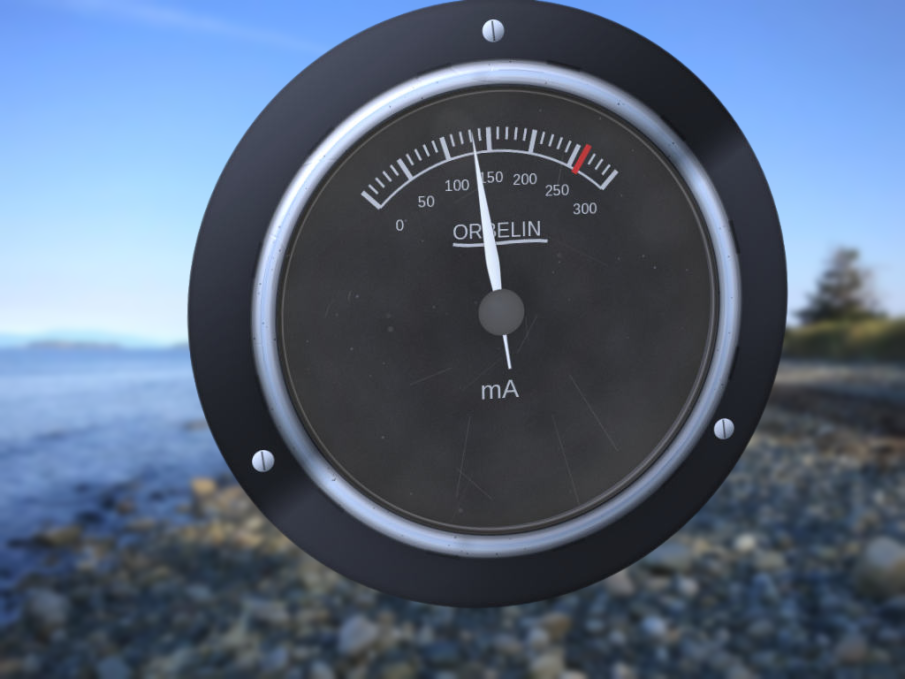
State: 130 (mA)
